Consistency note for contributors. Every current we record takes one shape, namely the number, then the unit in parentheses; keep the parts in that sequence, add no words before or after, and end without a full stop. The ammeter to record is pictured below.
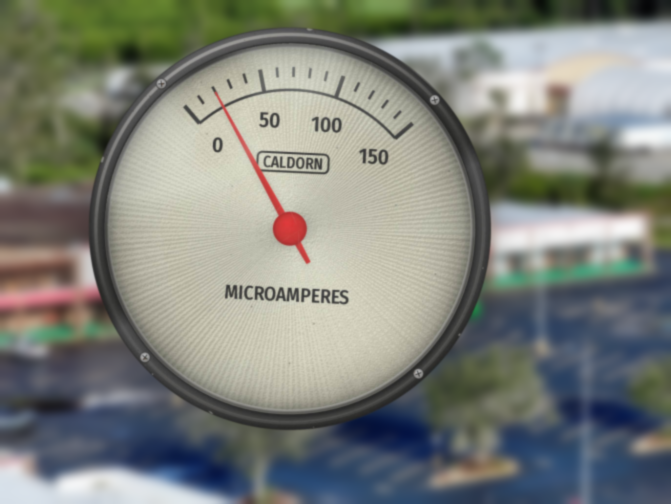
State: 20 (µA)
